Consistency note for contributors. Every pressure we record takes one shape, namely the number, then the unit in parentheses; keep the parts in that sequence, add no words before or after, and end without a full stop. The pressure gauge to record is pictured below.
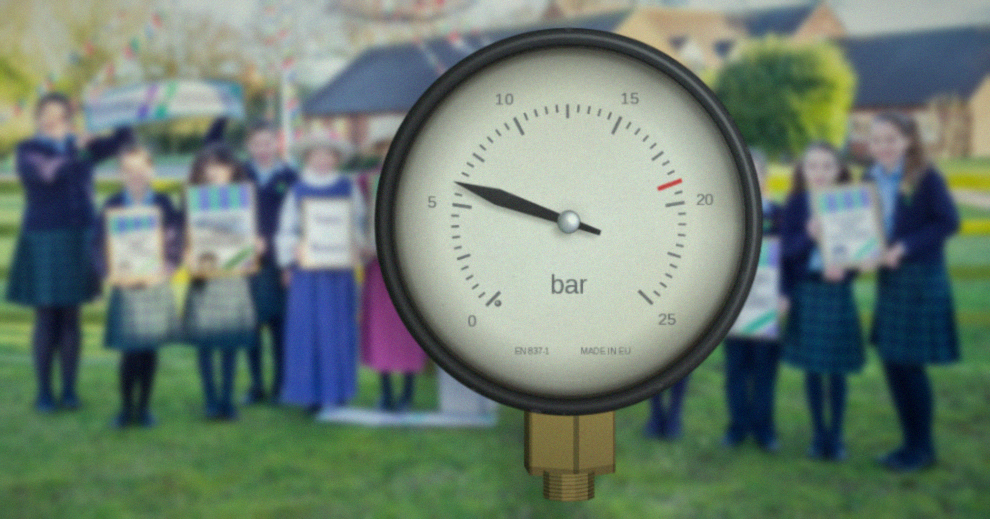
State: 6 (bar)
